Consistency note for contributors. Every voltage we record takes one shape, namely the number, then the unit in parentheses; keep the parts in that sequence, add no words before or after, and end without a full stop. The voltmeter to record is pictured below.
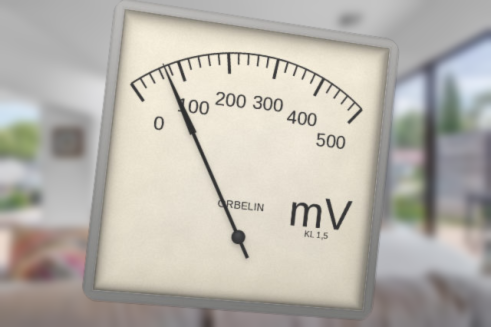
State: 70 (mV)
